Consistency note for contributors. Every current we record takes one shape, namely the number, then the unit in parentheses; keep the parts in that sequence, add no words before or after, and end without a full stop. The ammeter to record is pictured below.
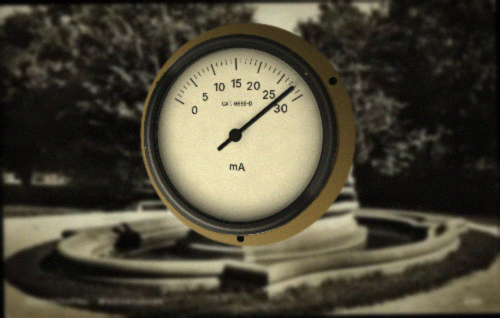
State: 28 (mA)
